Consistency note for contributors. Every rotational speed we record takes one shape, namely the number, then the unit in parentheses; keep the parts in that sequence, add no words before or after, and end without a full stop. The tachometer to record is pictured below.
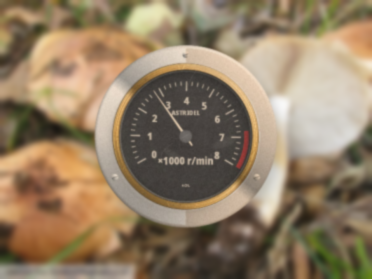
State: 2800 (rpm)
